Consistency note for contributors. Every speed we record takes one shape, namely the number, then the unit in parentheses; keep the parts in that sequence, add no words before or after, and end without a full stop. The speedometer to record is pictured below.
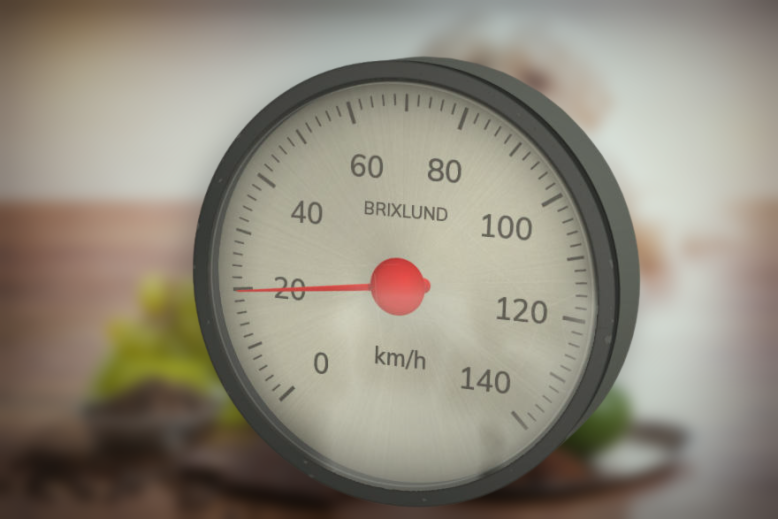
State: 20 (km/h)
